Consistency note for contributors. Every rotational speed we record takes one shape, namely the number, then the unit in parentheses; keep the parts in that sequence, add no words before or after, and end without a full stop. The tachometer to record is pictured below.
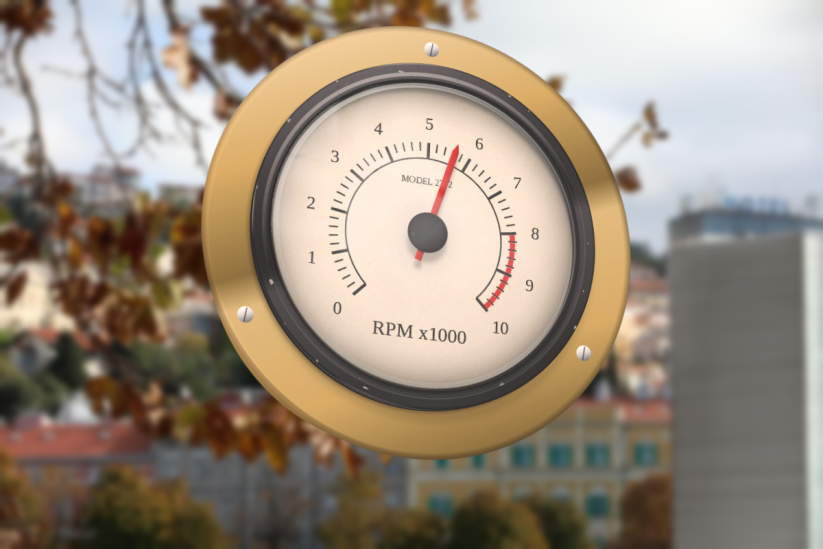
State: 5600 (rpm)
